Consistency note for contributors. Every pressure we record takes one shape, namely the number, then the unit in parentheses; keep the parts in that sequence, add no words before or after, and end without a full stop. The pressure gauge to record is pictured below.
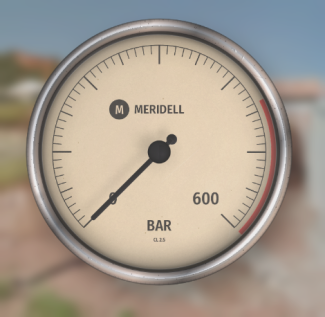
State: 0 (bar)
